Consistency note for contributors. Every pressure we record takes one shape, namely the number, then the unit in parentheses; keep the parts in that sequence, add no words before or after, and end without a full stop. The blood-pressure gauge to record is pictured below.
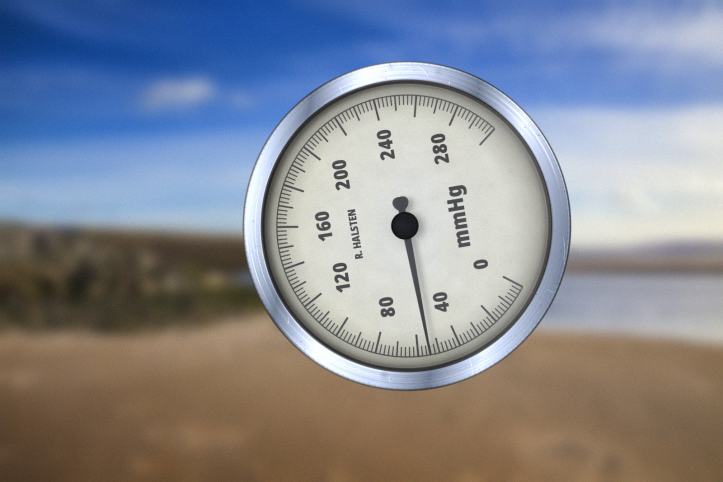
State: 54 (mmHg)
